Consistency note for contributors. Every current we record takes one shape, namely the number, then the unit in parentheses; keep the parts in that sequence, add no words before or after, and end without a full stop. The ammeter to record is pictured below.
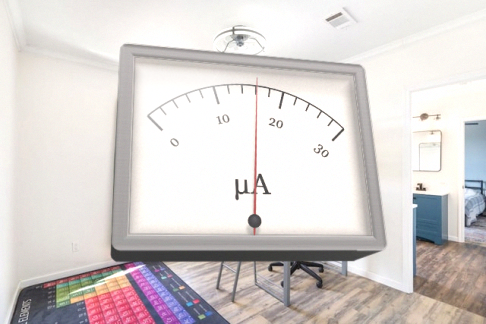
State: 16 (µA)
